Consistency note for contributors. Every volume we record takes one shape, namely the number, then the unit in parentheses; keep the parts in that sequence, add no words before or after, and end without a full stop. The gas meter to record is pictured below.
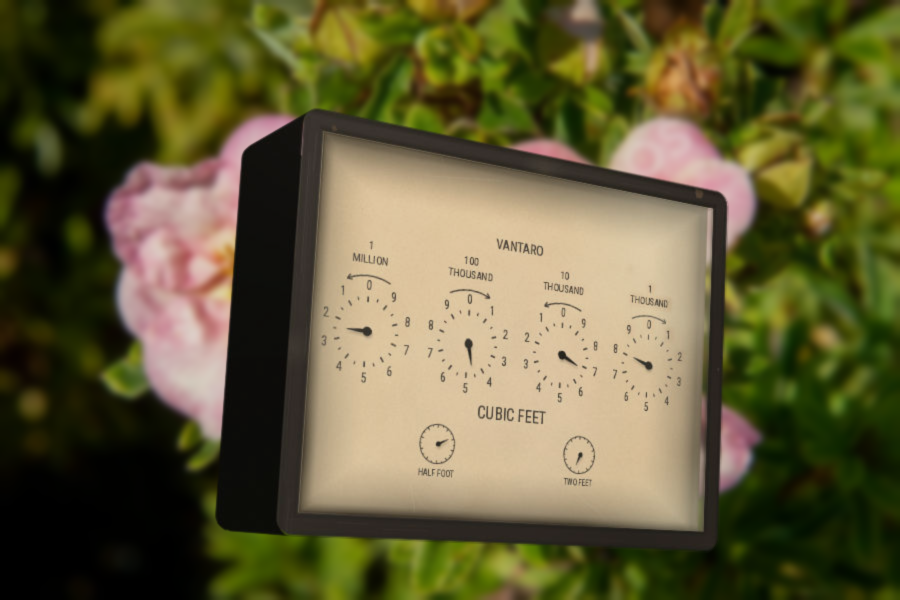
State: 246800 (ft³)
